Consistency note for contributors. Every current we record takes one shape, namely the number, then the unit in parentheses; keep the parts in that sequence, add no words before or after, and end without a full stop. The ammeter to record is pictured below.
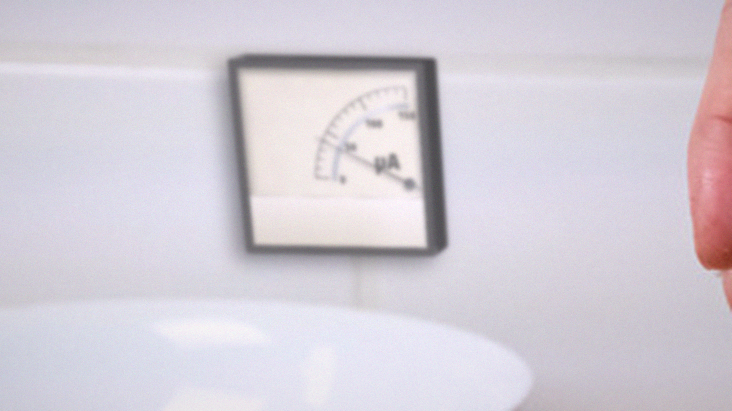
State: 40 (µA)
